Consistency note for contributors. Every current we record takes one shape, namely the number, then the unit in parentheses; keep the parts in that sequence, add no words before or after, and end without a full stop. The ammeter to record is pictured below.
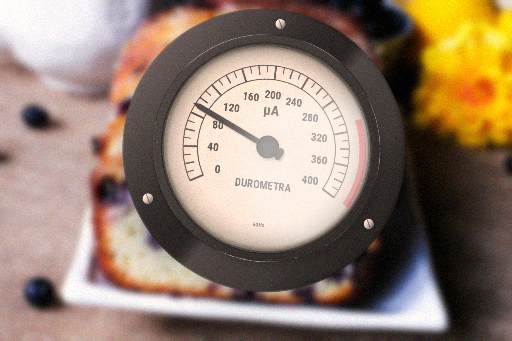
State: 90 (µA)
